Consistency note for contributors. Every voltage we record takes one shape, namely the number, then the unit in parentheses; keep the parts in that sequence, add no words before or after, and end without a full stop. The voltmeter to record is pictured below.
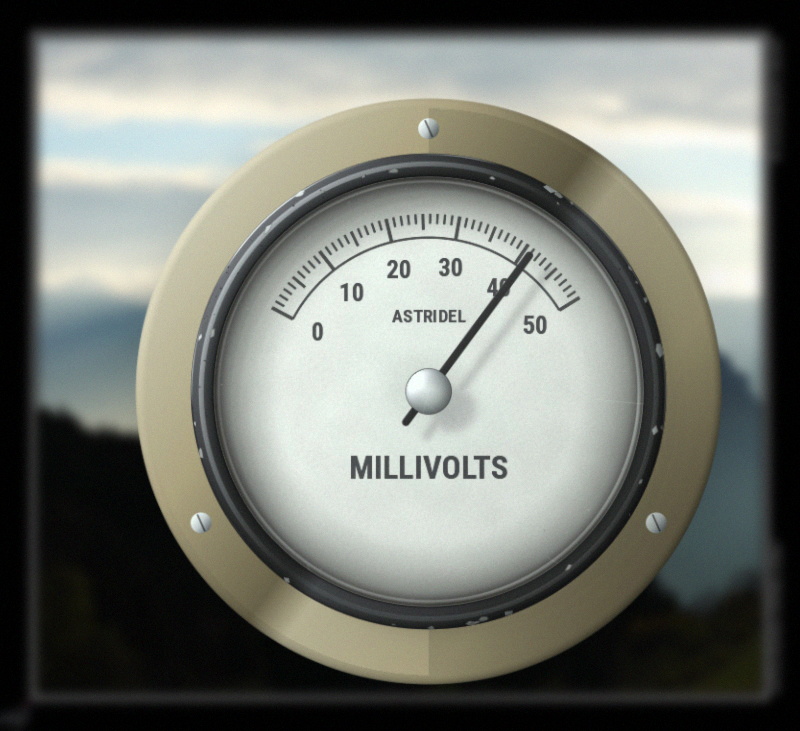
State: 41 (mV)
